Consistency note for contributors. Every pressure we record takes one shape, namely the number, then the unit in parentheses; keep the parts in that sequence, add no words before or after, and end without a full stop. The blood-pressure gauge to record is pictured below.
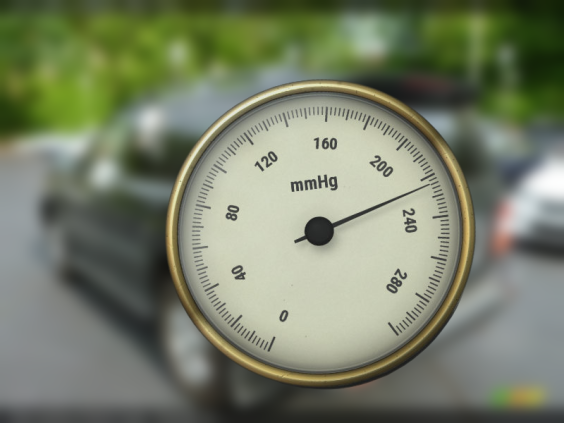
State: 224 (mmHg)
